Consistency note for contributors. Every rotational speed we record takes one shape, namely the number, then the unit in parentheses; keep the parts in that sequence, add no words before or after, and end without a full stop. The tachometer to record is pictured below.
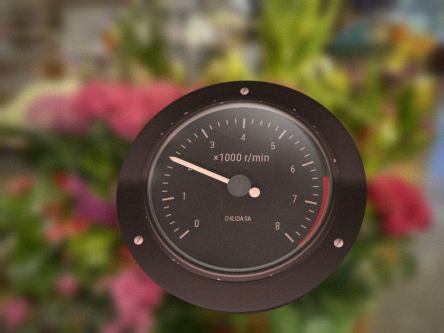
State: 2000 (rpm)
